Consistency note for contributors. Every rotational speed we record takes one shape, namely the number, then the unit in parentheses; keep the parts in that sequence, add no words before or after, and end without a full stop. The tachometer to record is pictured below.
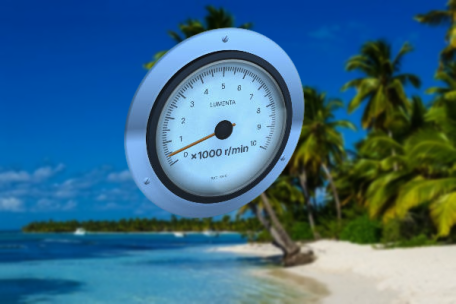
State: 500 (rpm)
